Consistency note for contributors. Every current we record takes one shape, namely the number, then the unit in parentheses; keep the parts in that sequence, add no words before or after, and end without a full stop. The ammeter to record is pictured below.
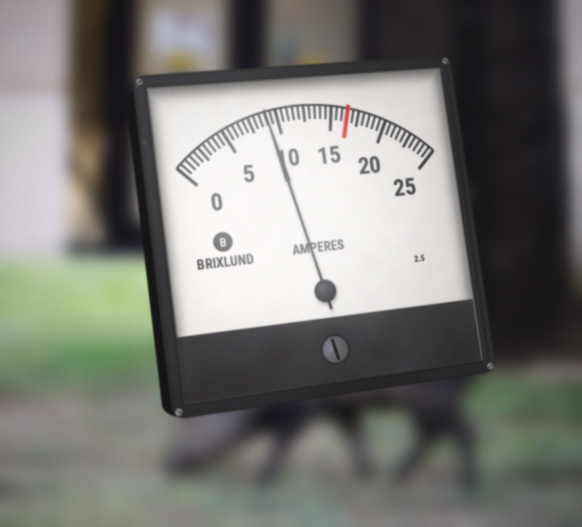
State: 9 (A)
